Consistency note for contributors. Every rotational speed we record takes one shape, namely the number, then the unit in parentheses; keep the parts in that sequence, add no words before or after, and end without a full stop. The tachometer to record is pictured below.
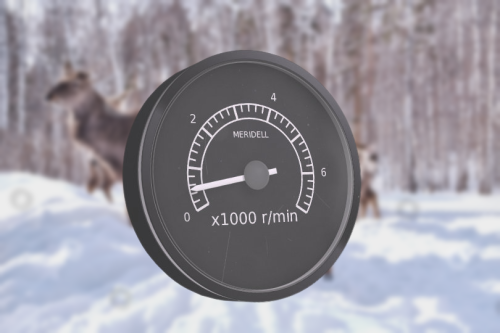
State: 500 (rpm)
